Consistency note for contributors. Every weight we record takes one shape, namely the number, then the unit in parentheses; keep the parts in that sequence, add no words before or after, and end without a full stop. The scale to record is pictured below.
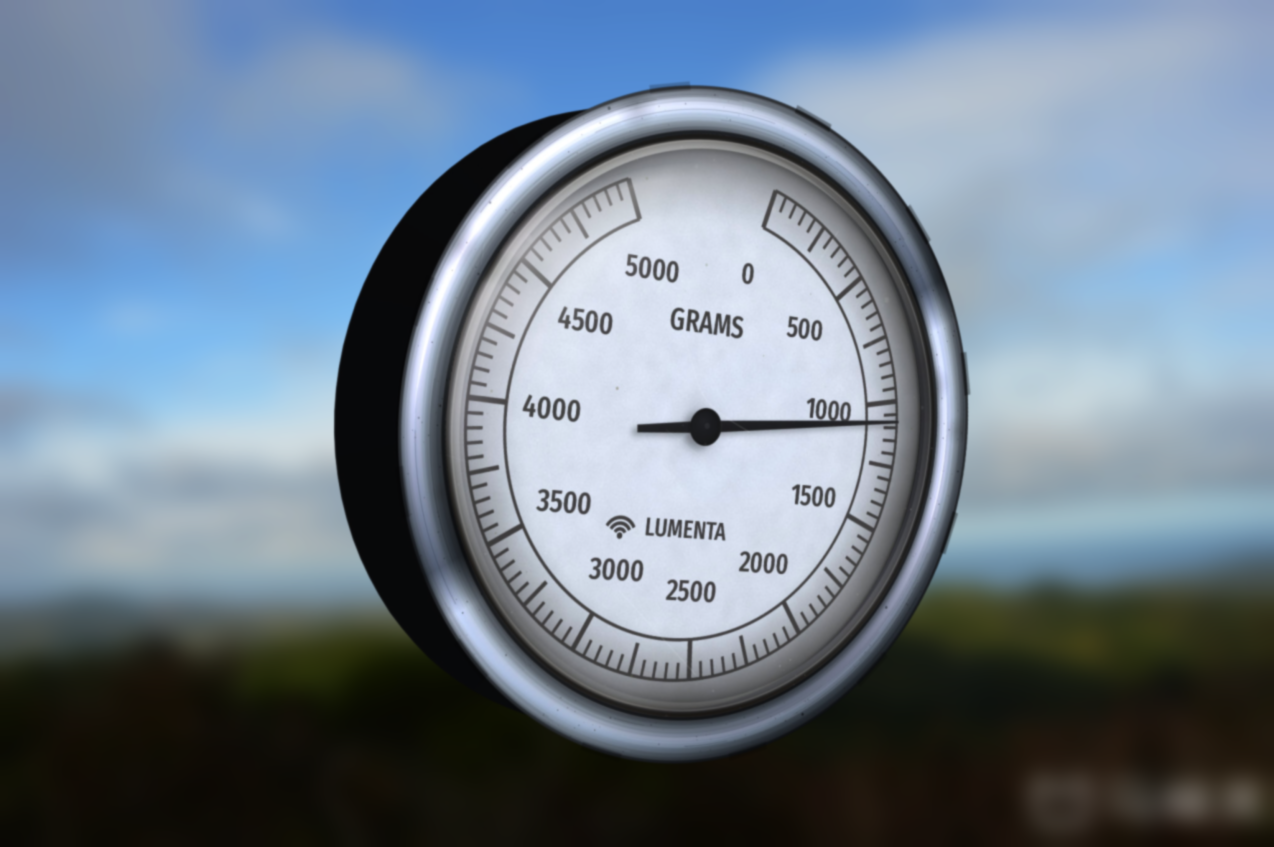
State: 1075 (g)
